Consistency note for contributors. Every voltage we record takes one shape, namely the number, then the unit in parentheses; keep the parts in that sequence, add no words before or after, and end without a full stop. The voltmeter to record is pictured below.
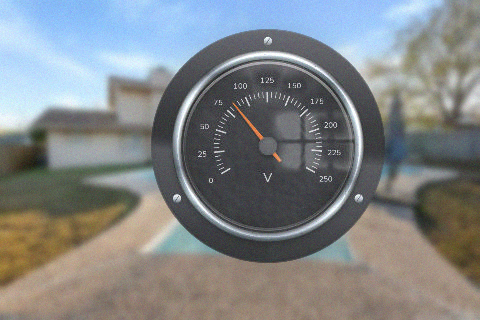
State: 85 (V)
